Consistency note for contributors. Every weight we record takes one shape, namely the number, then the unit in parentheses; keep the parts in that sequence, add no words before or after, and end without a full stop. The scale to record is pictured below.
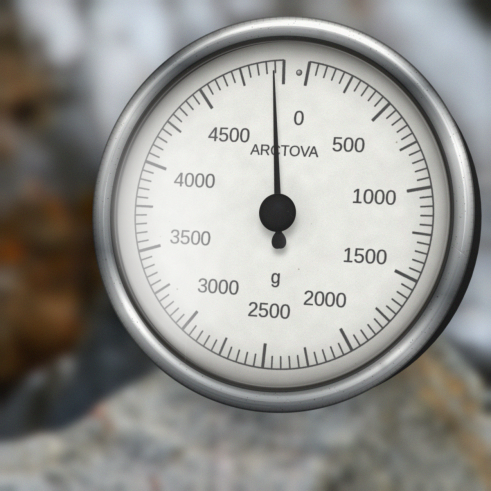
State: 4950 (g)
